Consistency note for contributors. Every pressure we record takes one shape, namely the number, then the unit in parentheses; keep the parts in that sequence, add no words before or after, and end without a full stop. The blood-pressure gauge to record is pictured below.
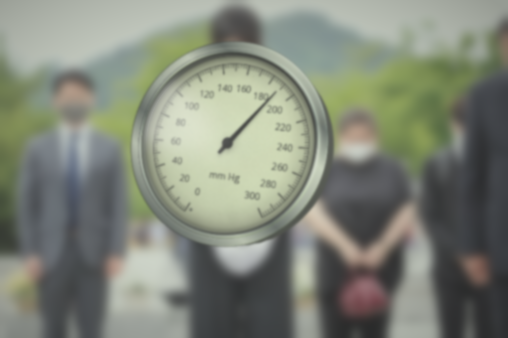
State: 190 (mmHg)
